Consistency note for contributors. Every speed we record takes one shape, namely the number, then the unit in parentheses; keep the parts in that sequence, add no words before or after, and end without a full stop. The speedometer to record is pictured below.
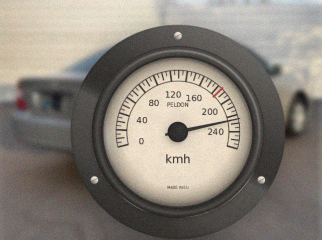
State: 225 (km/h)
